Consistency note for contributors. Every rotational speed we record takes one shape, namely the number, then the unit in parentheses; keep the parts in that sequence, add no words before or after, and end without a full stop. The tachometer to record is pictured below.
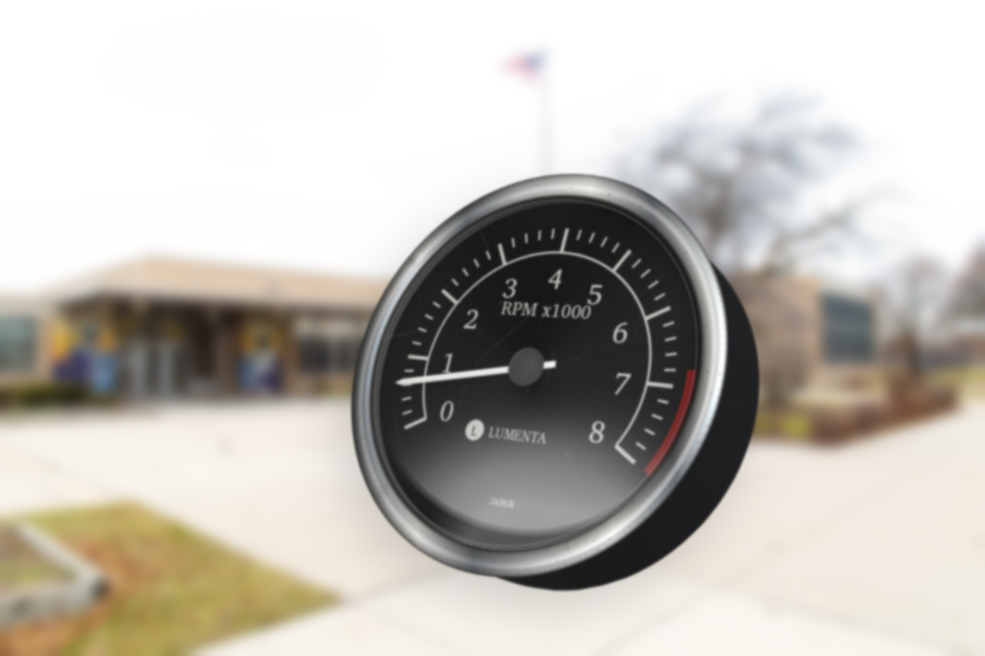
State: 600 (rpm)
